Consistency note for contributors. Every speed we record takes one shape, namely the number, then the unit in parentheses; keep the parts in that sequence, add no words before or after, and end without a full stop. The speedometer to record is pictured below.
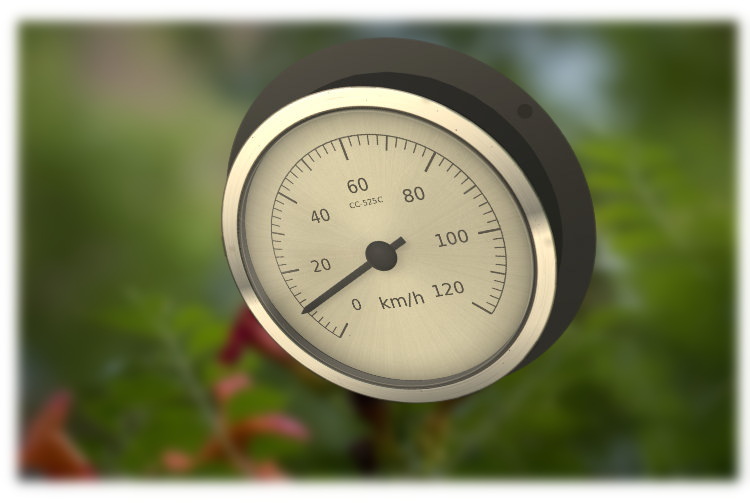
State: 10 (km/h)
